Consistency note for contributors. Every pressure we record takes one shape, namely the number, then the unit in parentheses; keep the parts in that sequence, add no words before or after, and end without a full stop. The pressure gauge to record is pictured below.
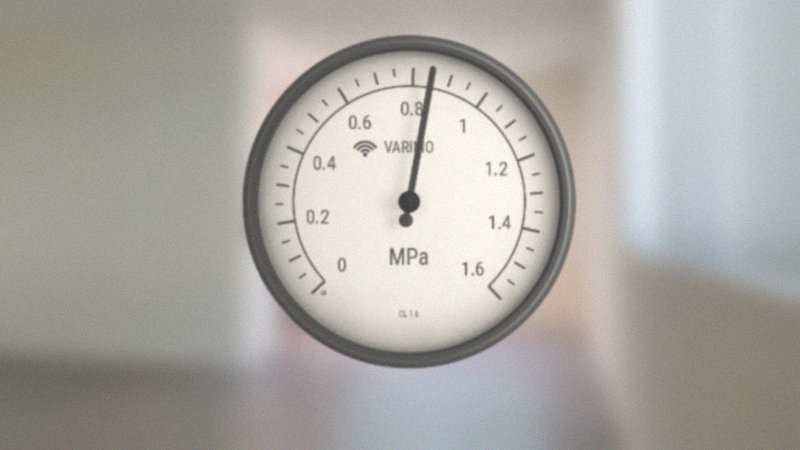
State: 0.85 (MPa)
